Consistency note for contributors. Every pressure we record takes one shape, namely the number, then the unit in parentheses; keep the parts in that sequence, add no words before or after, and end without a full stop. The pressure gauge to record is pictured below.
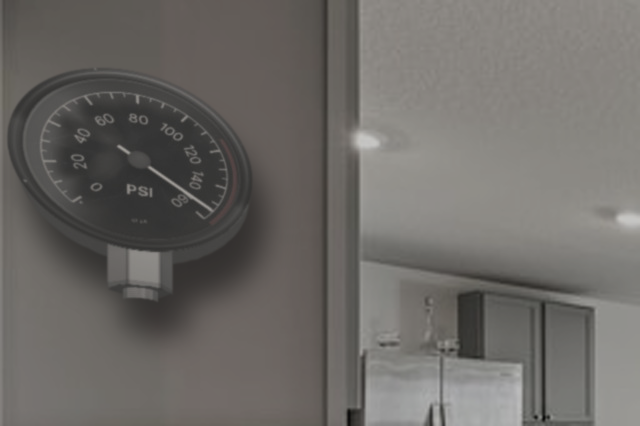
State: 155 (psi)
